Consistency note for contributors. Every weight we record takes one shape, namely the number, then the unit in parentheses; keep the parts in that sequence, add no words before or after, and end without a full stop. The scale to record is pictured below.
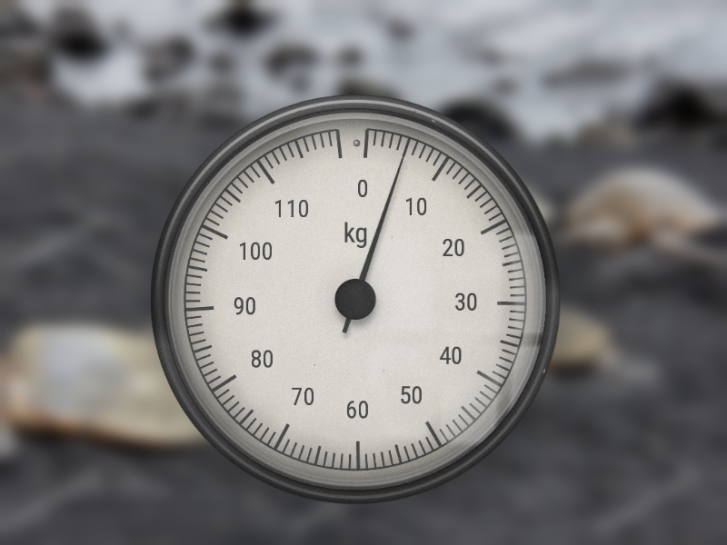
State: 5 (kg)
